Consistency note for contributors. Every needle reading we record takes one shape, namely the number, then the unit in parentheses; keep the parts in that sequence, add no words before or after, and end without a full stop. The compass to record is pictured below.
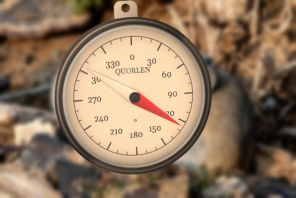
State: 125 (°)
